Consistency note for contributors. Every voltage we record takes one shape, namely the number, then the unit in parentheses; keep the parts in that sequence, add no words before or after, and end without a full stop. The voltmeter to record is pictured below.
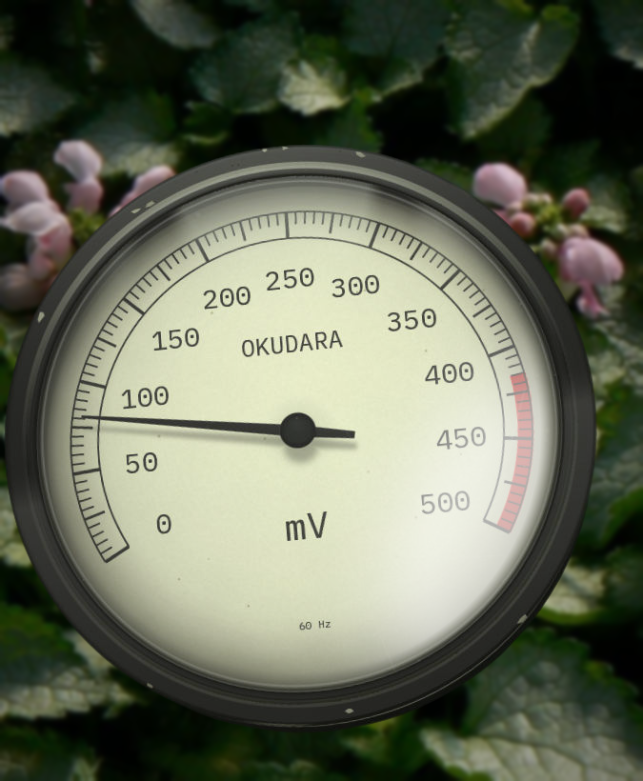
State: 80 (mV)
